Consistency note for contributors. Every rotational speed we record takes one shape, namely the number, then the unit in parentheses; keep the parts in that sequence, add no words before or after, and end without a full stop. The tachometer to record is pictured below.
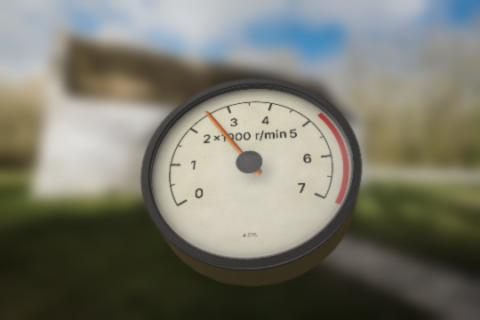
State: 2500 (rpm)
